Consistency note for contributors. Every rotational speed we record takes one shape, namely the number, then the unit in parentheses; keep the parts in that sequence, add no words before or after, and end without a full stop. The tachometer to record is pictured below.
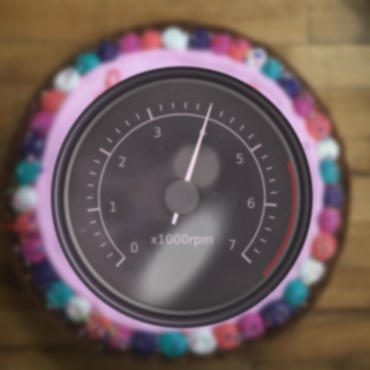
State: 4000 (rpm)
